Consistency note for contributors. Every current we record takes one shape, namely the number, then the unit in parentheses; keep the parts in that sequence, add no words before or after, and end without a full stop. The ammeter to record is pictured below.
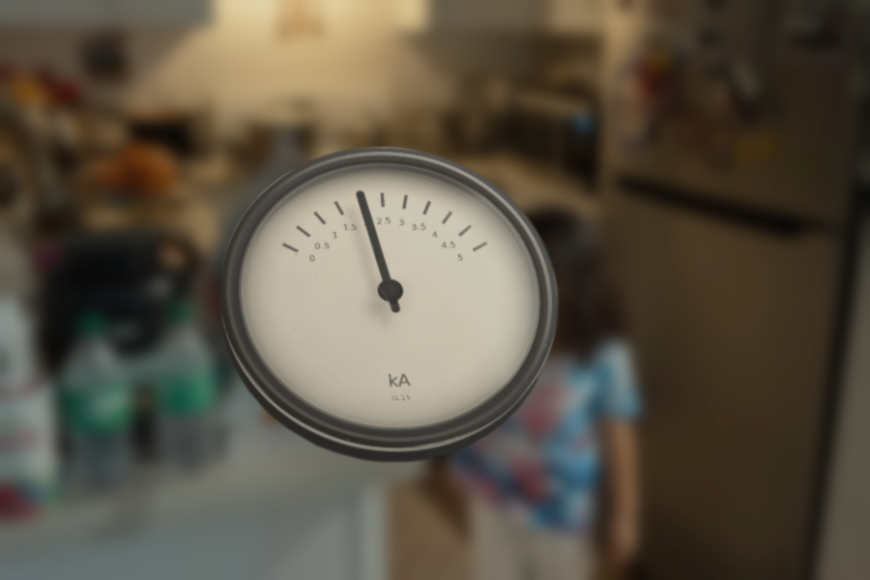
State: 2 (kA)
